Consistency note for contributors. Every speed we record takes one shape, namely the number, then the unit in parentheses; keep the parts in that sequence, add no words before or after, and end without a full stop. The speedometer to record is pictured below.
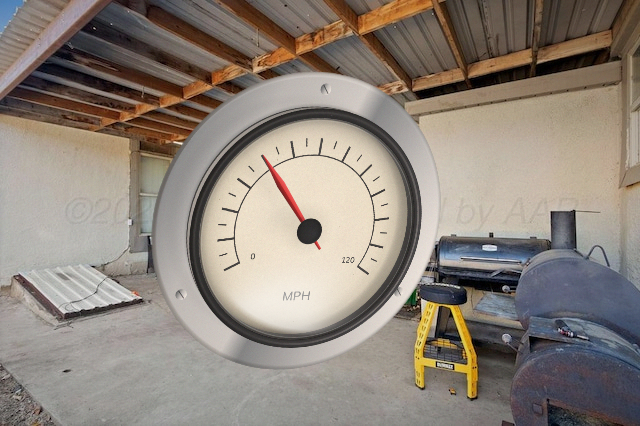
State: 40 (mph)
